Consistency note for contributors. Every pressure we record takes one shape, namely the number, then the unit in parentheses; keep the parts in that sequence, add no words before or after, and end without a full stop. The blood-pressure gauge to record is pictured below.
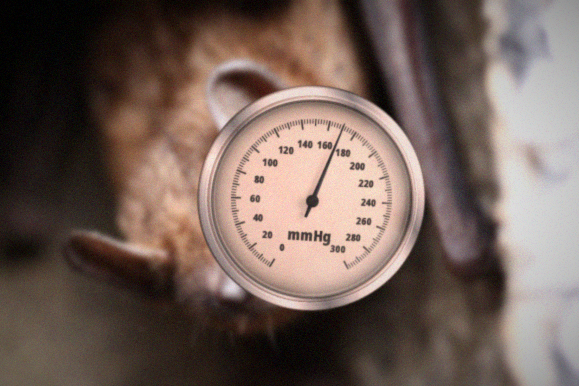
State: 170 (mmHg)
